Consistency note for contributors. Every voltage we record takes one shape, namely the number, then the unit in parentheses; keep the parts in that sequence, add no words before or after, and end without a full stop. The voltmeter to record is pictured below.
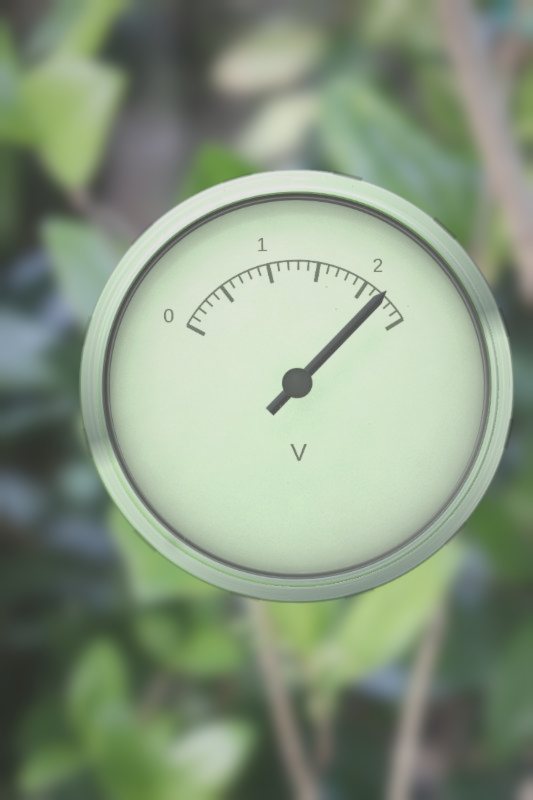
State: 2.2 (V)
